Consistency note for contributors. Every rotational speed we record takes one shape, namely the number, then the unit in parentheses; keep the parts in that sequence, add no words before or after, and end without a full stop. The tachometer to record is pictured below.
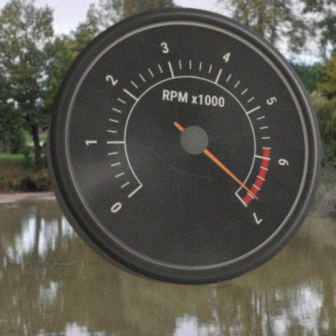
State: 6800 (rpm)
